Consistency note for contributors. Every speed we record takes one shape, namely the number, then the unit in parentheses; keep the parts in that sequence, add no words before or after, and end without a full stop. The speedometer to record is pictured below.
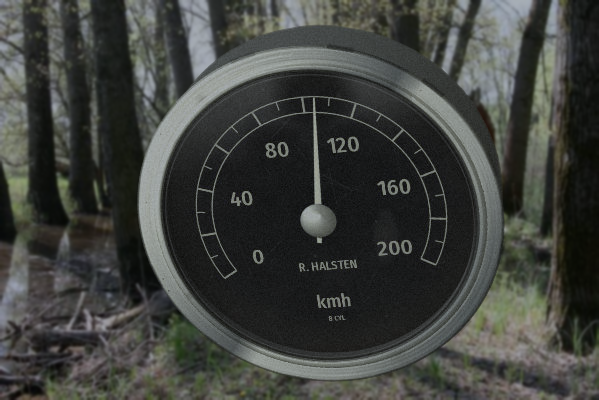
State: 105 (km/h)
